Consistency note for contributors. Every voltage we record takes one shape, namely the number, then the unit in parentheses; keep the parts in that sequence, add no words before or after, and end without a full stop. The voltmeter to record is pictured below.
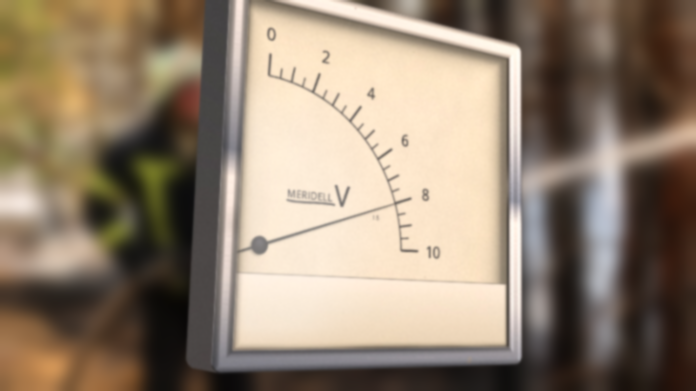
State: 8 (V)
